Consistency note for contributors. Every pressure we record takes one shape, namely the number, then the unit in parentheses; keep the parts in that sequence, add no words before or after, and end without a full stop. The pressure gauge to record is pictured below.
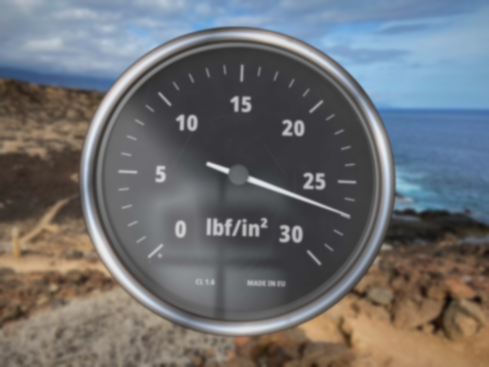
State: 27 (psi)
